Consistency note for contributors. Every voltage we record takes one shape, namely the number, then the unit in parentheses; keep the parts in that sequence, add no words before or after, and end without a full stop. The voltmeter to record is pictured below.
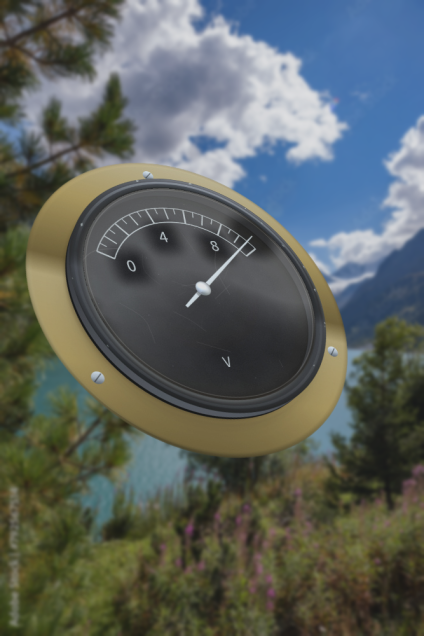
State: 9.5 (V)
